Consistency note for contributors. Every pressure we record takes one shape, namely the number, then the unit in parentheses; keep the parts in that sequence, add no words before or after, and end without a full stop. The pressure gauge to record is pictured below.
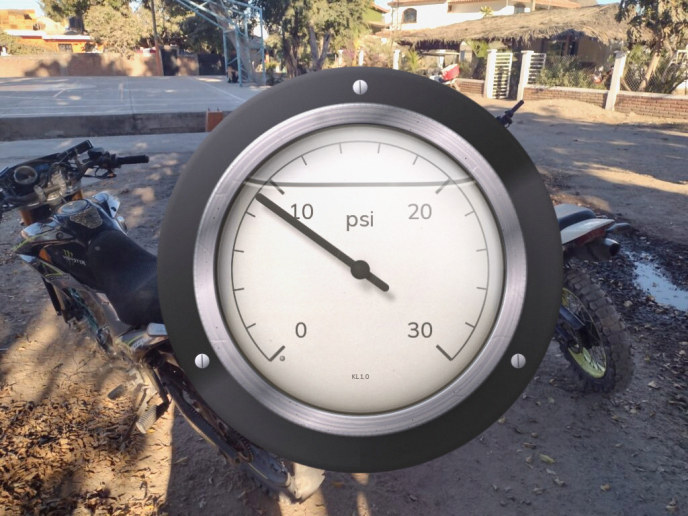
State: 9 (psi)
